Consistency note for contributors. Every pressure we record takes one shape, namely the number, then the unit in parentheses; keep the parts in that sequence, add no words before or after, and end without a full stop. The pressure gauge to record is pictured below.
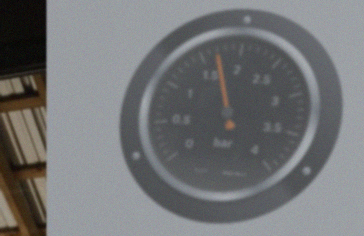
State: 1.7 (bar)
